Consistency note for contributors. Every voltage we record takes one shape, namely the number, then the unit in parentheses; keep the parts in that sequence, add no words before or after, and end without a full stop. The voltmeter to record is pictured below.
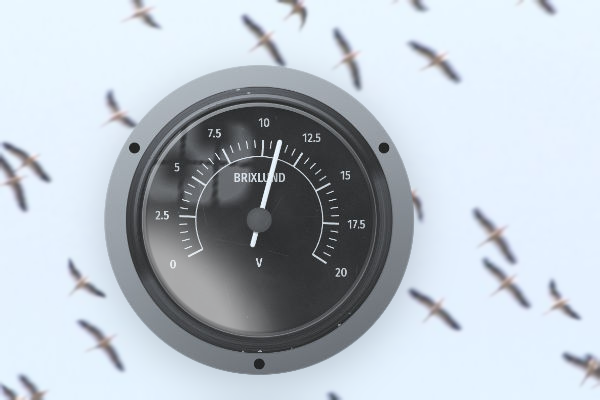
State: 11 (V)
